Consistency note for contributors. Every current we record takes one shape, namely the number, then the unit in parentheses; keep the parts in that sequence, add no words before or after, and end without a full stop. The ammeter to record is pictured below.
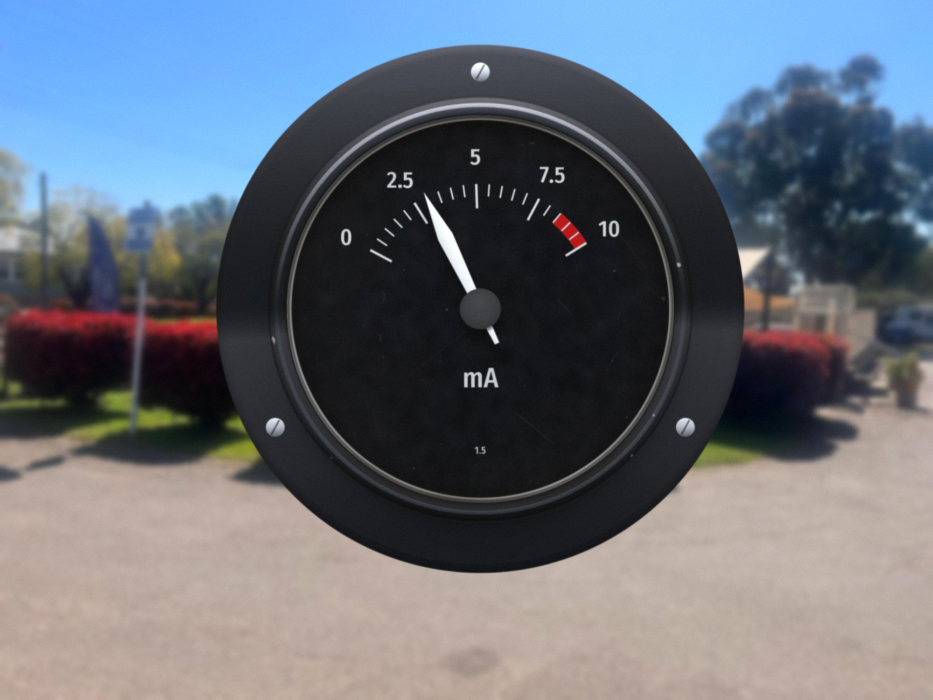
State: 3 (mA)
